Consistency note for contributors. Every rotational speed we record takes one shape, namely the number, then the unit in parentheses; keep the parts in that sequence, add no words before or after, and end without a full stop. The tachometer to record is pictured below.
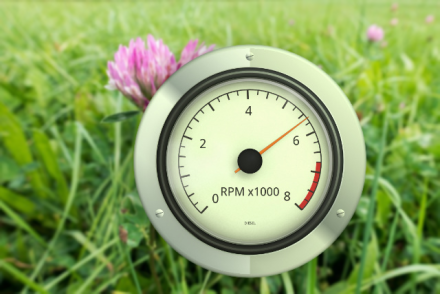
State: 5625 (rpm)
